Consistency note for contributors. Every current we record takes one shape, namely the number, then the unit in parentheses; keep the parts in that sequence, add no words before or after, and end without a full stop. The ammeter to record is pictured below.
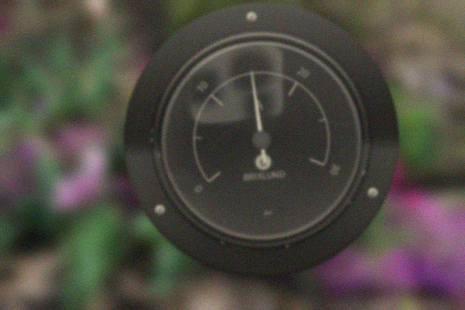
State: 15 (A)
